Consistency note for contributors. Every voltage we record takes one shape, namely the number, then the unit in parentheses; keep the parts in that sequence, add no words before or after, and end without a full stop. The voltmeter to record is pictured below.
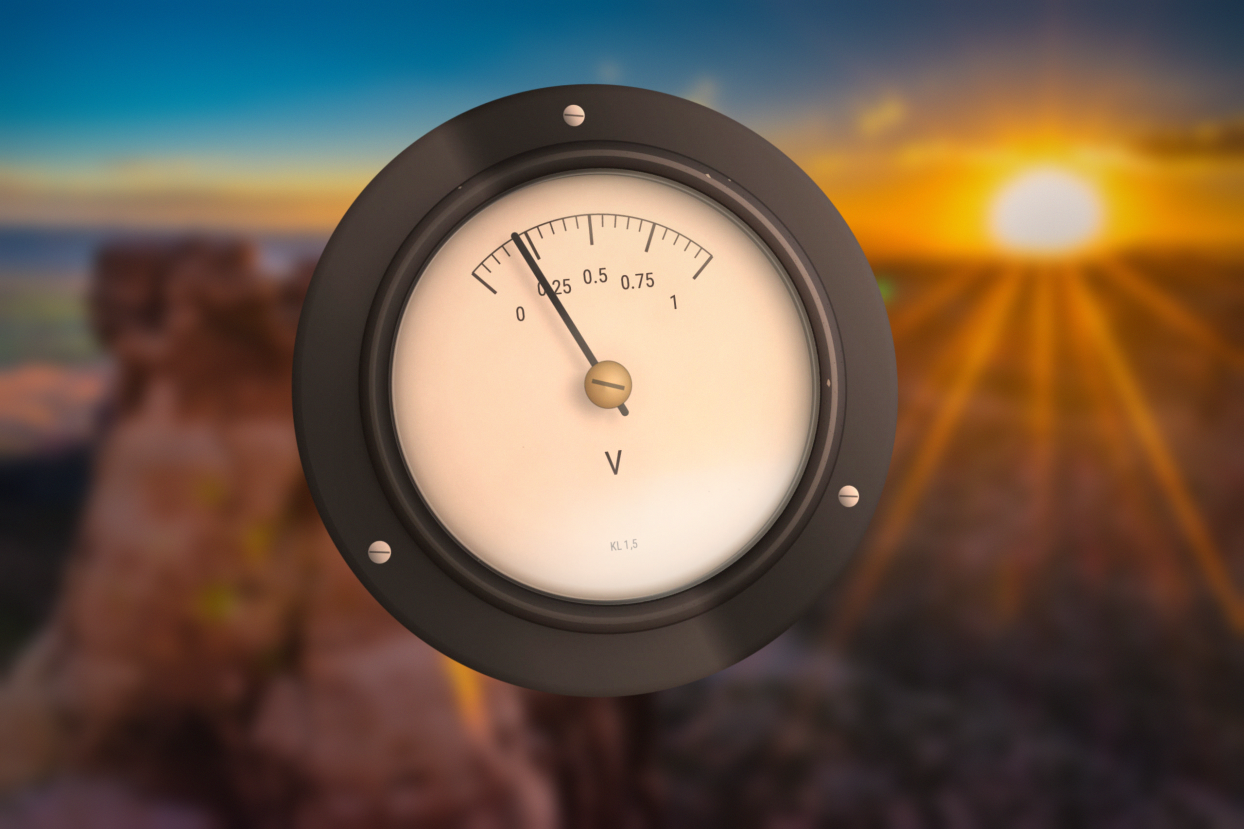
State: 0.2 (V)
